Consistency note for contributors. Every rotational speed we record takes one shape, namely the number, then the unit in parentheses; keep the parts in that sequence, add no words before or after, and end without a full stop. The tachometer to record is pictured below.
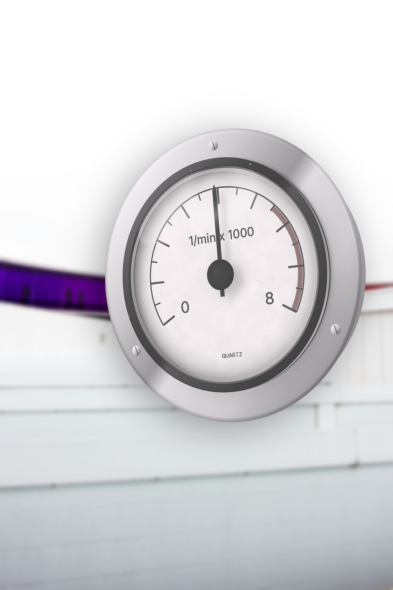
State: 4000 (rpm)
